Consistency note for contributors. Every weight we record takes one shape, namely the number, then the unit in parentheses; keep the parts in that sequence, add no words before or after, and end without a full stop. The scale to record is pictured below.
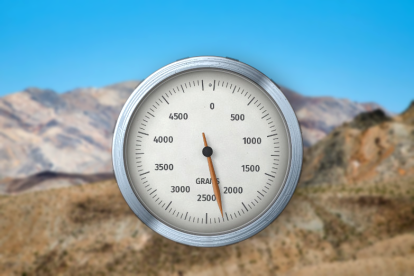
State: 2300 (g)
